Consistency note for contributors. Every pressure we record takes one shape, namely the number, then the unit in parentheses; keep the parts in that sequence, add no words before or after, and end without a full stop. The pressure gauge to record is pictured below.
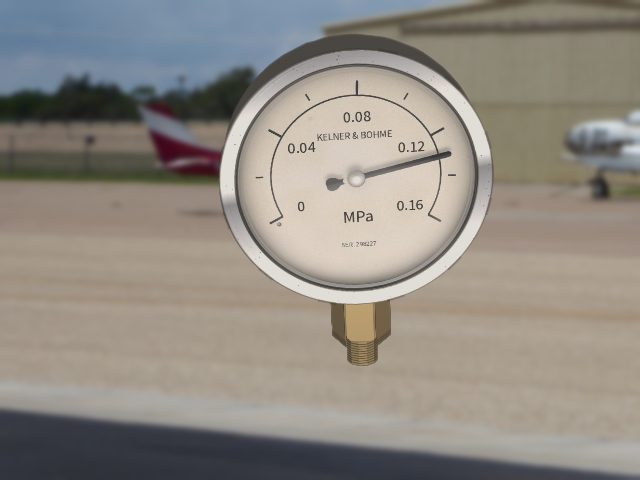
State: 0.13 (MPa)
